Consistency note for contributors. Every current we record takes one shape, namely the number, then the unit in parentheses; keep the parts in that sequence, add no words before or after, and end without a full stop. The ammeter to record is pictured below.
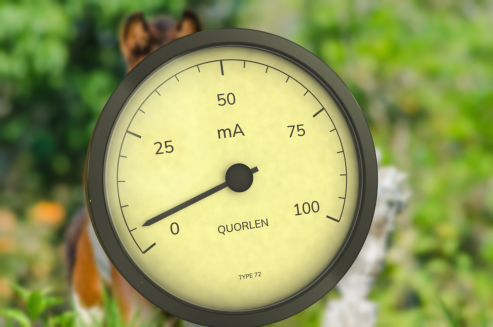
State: 5 (mA)
